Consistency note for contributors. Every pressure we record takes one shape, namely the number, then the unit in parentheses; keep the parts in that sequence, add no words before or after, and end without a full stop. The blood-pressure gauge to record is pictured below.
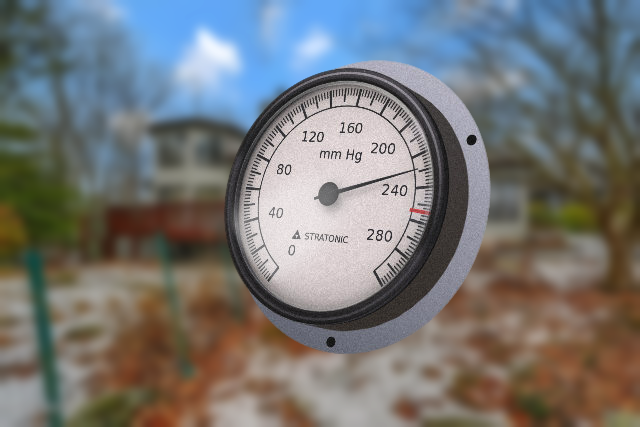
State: 230 (mmHg)
